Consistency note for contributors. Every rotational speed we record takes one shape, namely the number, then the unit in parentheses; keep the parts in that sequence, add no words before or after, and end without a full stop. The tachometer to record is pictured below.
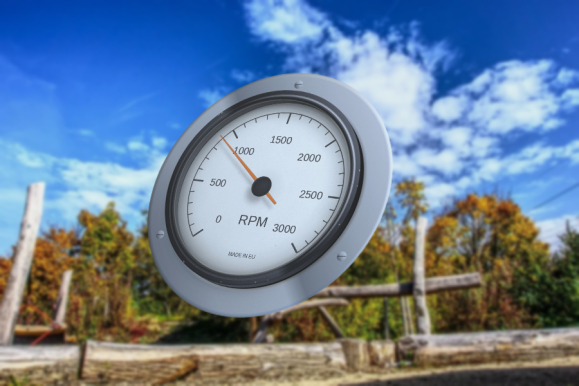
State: 900 (rpm)
